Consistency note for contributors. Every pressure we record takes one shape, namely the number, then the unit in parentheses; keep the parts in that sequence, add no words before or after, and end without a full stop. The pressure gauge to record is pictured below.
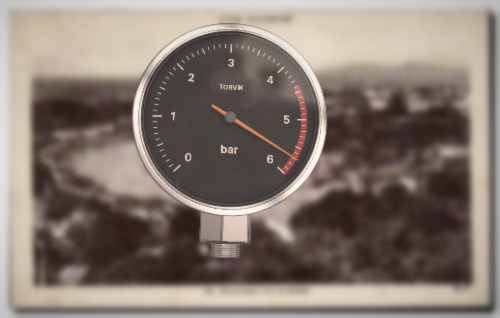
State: 5.7 (bar)
